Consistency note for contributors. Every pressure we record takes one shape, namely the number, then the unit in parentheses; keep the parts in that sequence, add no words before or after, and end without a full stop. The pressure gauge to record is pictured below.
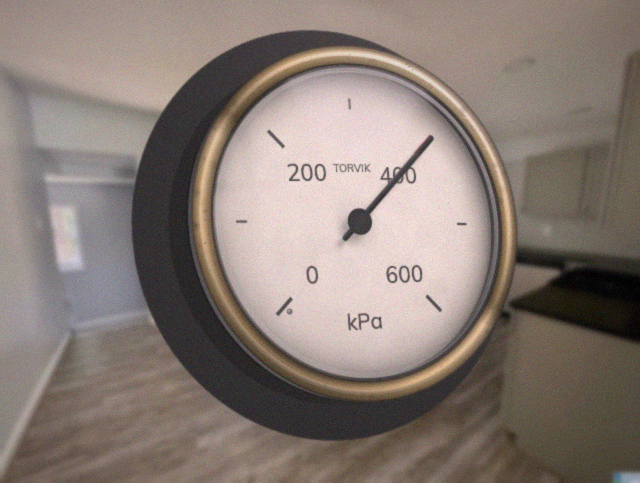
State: 400 (kPa)
